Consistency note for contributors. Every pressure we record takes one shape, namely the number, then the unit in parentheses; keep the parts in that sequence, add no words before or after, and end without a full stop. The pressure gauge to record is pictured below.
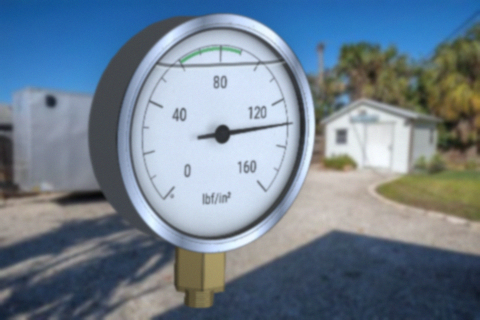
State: 130 (psi)
